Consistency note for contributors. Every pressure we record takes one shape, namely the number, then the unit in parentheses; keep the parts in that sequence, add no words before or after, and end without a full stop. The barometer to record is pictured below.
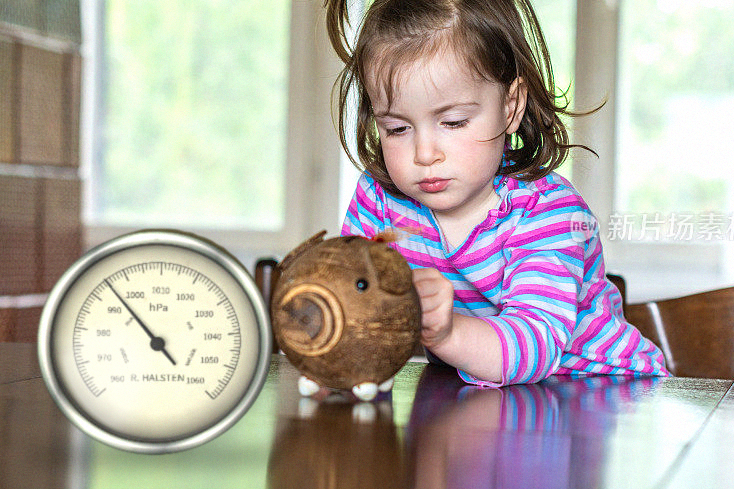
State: 995 (hPa)
